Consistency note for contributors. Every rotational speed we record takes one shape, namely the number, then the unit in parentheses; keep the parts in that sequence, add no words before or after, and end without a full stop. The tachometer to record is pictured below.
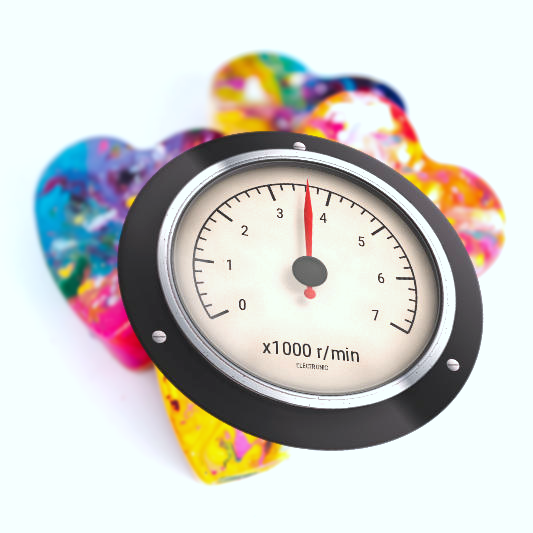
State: 3600 (rpm)
